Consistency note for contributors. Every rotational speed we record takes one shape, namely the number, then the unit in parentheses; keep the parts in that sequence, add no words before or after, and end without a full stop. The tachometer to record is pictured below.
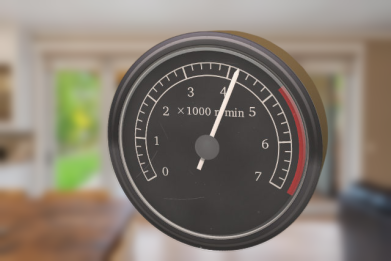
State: 4200 (rpm)
